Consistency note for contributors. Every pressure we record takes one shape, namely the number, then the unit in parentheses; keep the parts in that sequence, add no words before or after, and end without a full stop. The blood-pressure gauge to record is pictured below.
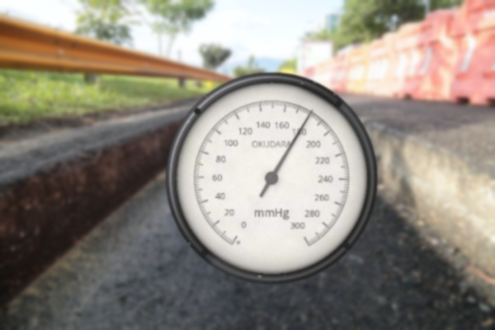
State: 180 (mmHg)
